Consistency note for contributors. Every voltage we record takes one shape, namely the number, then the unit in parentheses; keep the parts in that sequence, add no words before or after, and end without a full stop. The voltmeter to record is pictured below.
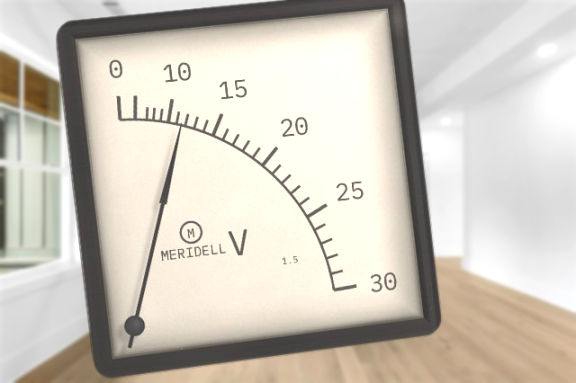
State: 11.5 (V)
